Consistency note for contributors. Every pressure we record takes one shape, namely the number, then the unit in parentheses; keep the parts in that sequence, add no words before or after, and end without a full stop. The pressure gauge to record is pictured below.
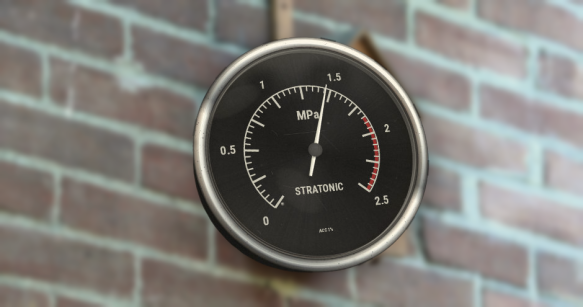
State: 1.45 (MPa)
